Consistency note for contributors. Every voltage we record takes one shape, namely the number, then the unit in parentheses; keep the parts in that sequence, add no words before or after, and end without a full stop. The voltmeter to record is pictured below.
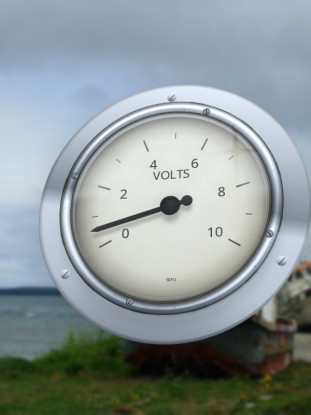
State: 0.5 (V)
